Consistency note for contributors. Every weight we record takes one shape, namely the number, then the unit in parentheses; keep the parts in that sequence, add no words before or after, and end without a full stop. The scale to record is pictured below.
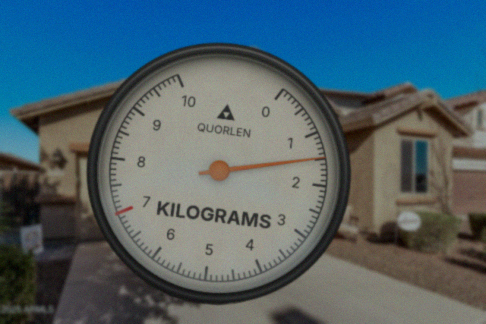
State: 1.5 (kg)
